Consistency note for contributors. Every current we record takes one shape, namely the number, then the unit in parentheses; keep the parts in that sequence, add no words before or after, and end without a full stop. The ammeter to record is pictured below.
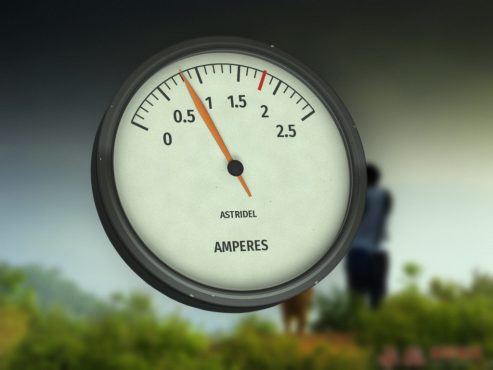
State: 0.8 (A)
